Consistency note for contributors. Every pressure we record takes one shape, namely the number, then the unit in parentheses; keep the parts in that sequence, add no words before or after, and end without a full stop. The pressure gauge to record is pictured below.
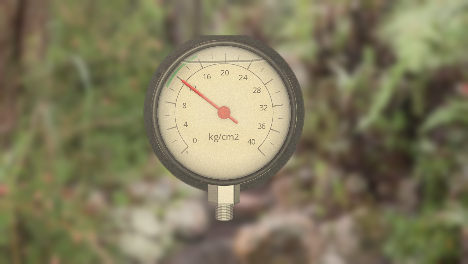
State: 12 (kg/cm²)
